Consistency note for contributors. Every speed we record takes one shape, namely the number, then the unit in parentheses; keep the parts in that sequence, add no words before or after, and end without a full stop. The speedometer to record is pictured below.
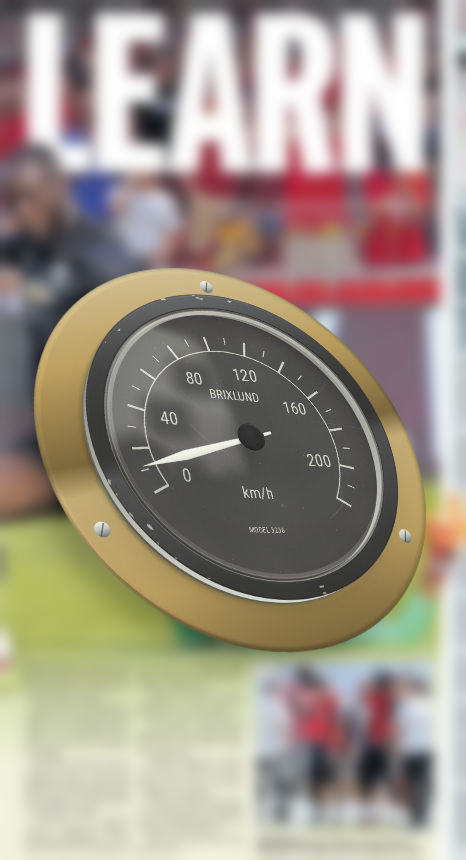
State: 10 (km/h)
